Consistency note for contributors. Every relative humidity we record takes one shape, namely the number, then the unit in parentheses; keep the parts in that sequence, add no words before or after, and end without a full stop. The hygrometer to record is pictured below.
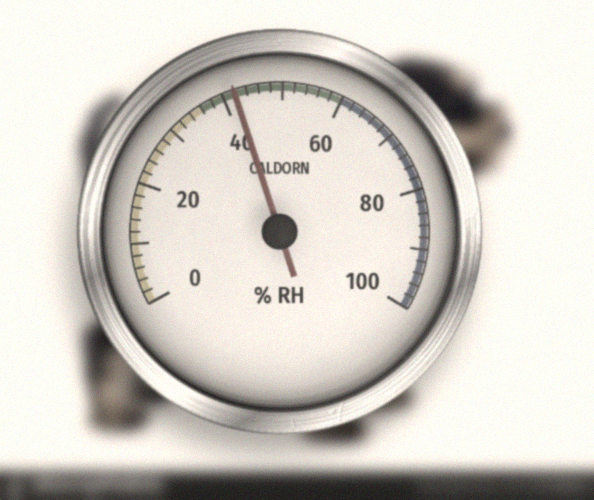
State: 42 (%)
